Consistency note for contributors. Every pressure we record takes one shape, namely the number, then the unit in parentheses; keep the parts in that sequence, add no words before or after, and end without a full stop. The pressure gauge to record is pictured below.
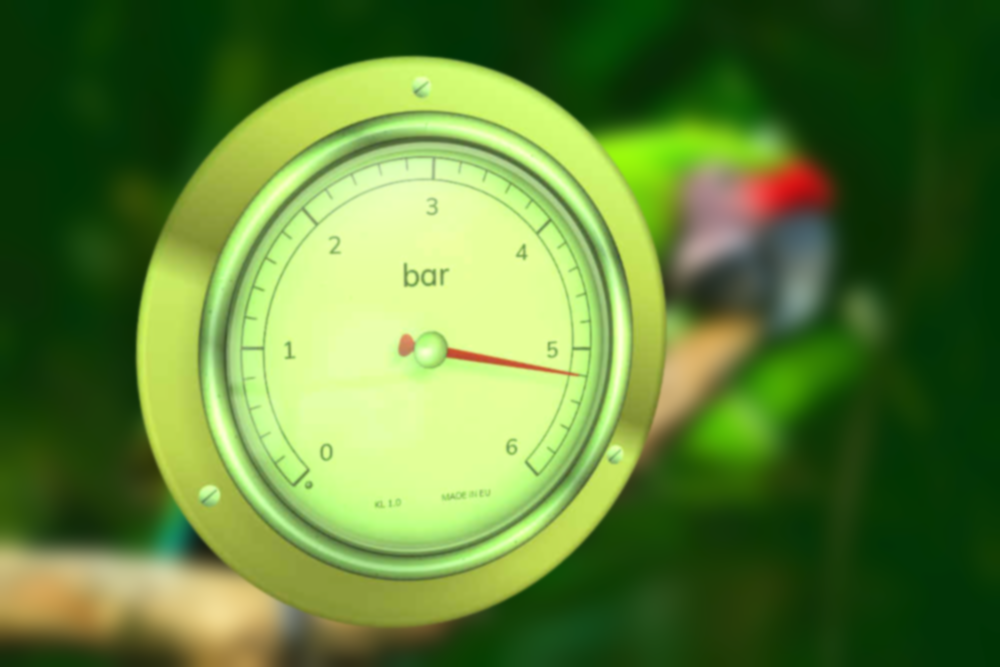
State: 5.2 (bar)
